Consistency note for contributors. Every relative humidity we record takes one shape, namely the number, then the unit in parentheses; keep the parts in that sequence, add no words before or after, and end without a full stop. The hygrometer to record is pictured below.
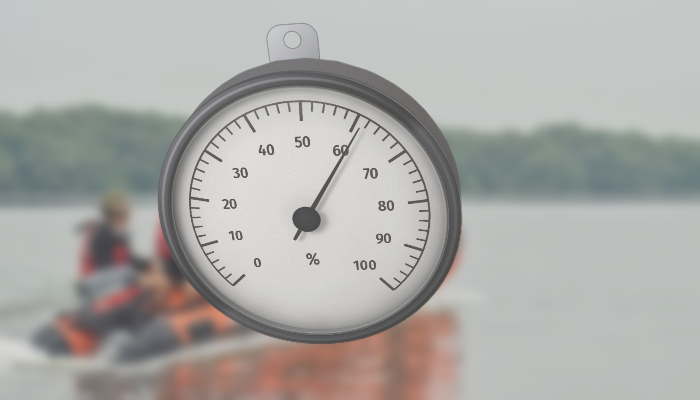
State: 61 (%)
